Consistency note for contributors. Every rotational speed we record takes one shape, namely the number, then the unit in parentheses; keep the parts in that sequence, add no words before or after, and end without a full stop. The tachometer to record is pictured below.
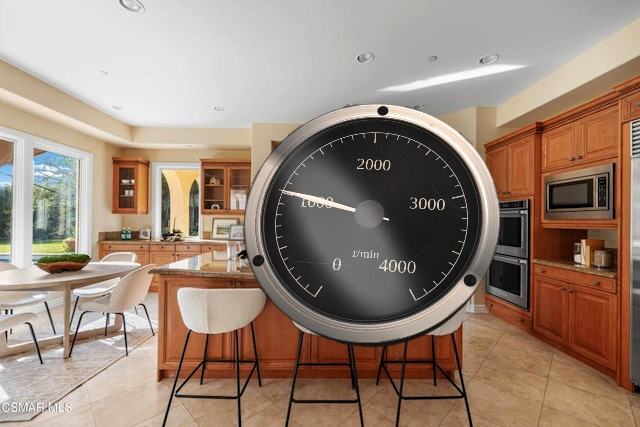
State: 1000 (rpm)
